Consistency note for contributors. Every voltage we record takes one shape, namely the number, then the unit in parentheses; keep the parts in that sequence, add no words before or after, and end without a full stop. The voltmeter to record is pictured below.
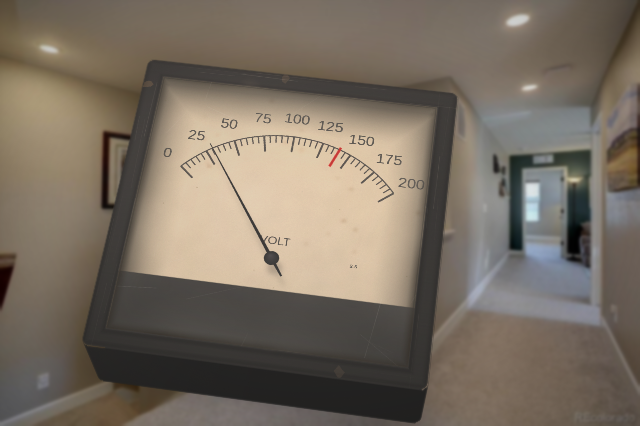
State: 30 (V)
